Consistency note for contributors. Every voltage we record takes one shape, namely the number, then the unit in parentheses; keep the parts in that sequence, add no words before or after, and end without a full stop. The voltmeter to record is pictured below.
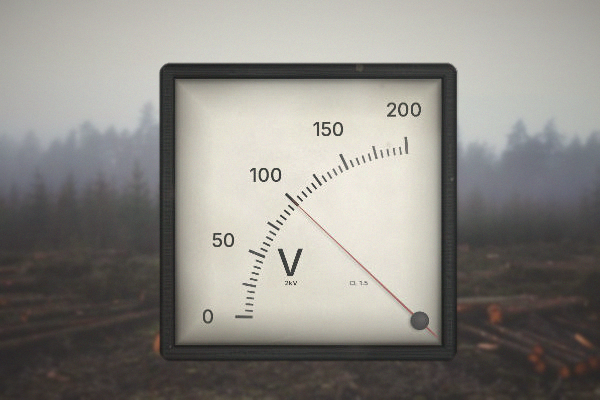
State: 100 (V)
